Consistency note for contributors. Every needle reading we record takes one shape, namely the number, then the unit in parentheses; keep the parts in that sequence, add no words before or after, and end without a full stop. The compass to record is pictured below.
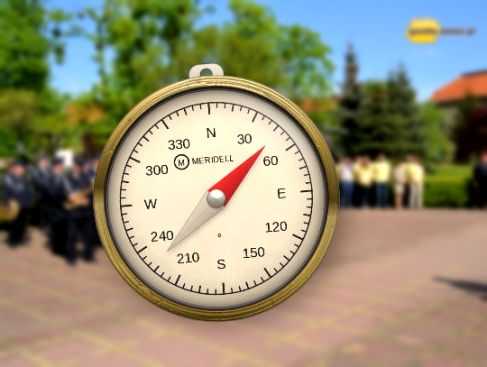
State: 47.5 (°)
